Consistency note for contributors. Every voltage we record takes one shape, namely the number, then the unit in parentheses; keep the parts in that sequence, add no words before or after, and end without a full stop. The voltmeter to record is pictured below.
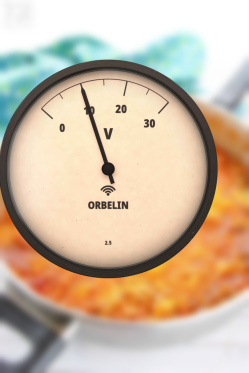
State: 10 (V)
